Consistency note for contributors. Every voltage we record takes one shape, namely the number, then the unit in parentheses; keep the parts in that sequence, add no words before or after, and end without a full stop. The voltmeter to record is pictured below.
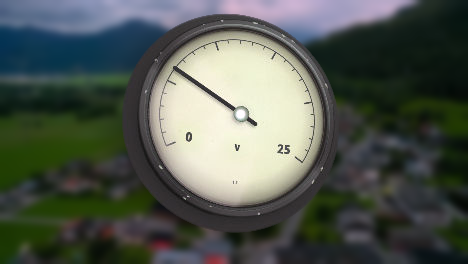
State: 6 (V)
